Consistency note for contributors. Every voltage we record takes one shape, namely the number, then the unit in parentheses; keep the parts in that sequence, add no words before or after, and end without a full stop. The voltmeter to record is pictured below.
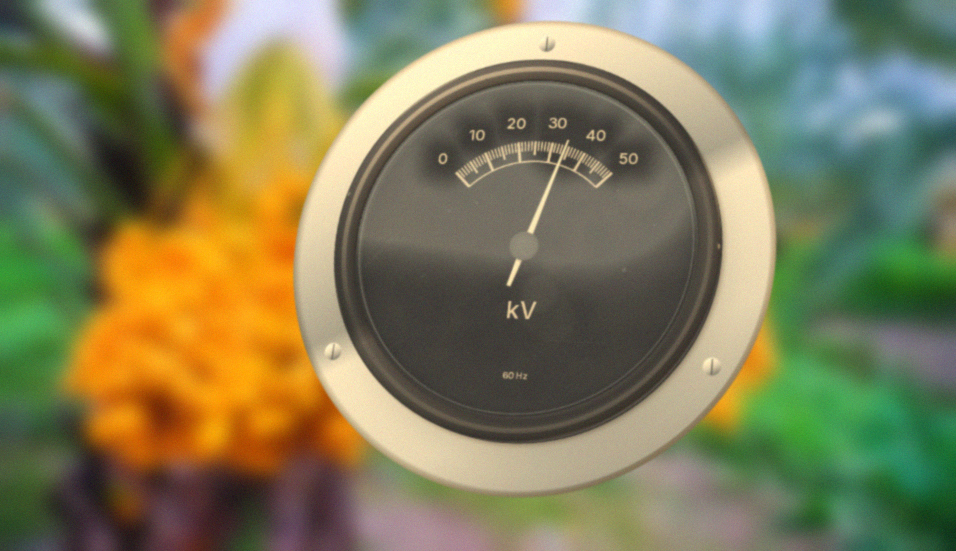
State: 35 (kV)
